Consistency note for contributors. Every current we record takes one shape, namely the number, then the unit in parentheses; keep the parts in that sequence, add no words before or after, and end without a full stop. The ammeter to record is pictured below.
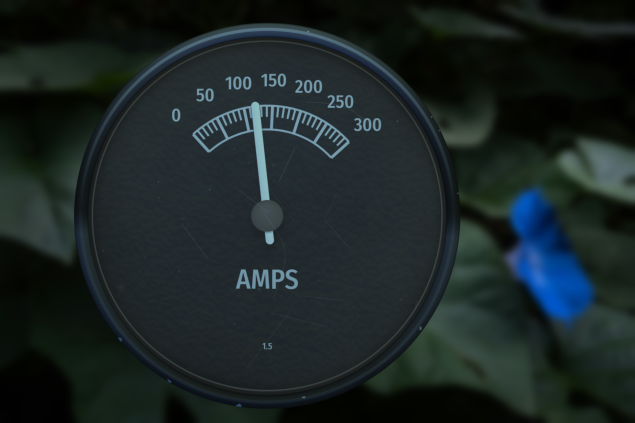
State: 120 (A)
